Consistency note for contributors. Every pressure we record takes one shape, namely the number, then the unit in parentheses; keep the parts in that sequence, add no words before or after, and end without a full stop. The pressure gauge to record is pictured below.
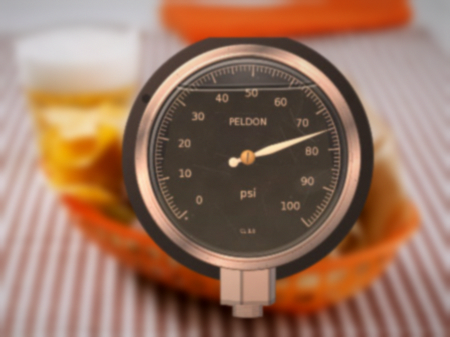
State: 75 (psi)
